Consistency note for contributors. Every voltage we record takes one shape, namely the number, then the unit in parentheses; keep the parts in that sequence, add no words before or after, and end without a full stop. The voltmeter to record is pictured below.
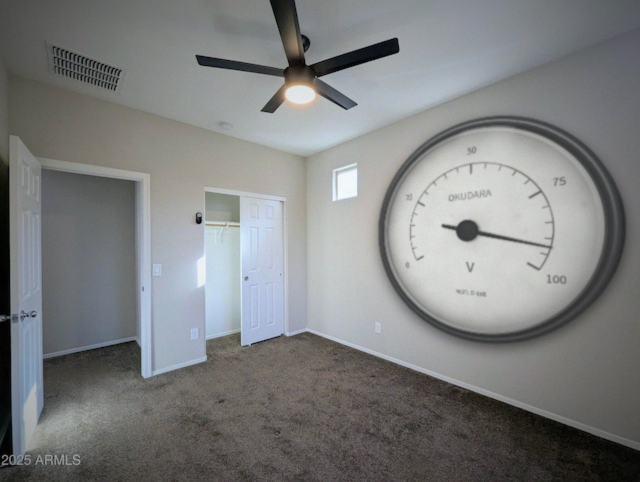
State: 92.5 (V)
